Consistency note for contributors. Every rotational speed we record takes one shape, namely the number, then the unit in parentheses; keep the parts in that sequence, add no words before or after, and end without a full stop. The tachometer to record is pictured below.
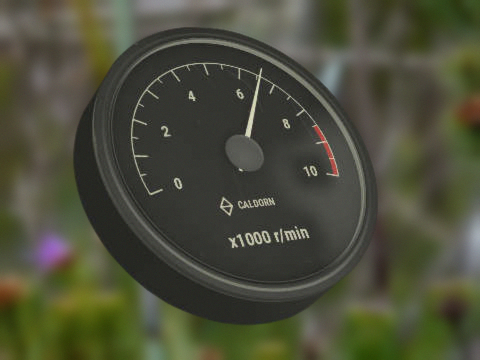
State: 6500 (rpm)
